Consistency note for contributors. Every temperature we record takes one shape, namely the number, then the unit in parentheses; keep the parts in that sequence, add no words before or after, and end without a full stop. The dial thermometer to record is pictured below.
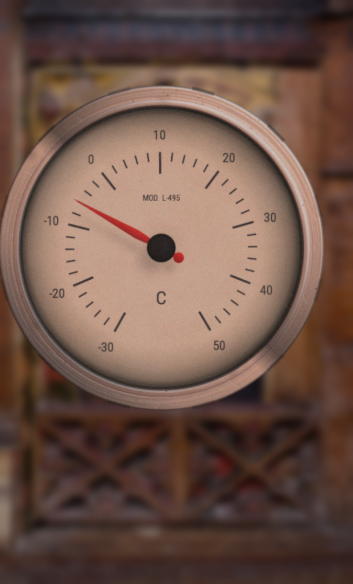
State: -6 (°C)
